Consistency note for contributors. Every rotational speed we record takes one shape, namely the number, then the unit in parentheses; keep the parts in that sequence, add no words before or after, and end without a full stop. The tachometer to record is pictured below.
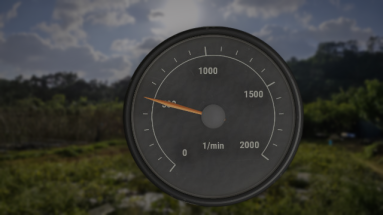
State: 500 (rpm)
